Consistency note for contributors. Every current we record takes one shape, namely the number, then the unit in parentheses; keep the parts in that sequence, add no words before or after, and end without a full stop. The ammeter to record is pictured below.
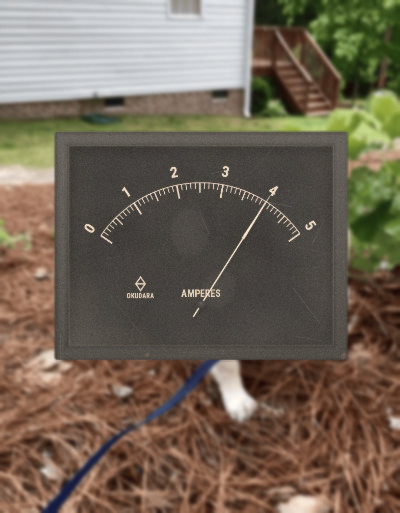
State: 4 (A)
